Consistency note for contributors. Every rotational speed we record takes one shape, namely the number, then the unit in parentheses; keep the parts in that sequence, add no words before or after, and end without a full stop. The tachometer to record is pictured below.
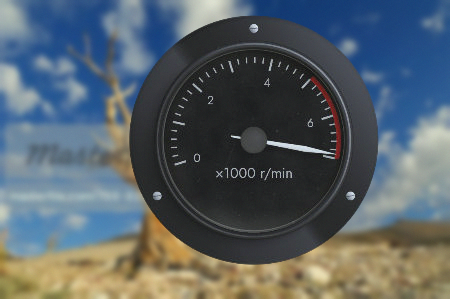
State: 6900 (rpm)
